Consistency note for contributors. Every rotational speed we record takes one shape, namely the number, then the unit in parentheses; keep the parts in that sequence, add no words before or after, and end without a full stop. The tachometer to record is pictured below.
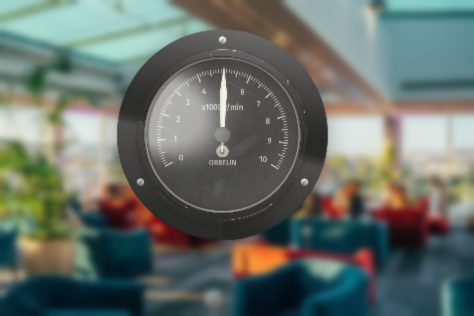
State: 5000 (rpm)
